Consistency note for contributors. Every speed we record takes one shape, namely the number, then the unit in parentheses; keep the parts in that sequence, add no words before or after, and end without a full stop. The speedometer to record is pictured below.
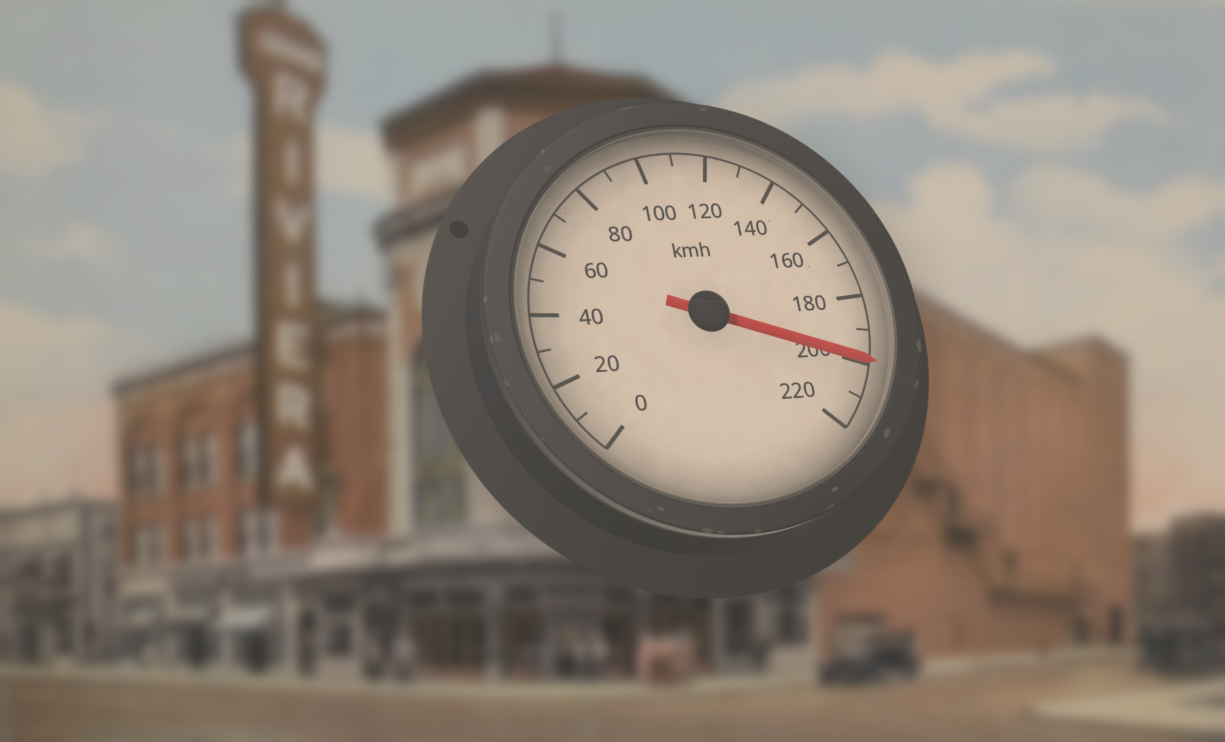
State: 200 (km/h)
